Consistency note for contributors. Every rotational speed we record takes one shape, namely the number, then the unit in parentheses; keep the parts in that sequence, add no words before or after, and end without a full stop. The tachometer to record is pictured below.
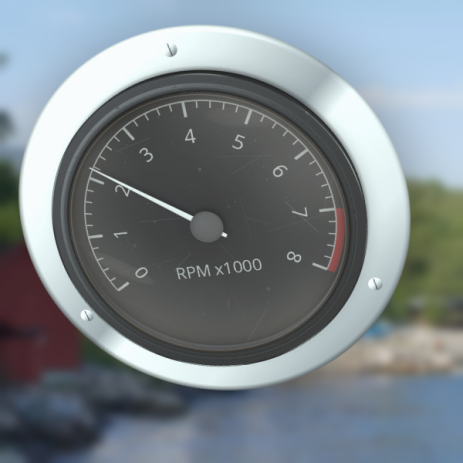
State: 2200 (rpm)
